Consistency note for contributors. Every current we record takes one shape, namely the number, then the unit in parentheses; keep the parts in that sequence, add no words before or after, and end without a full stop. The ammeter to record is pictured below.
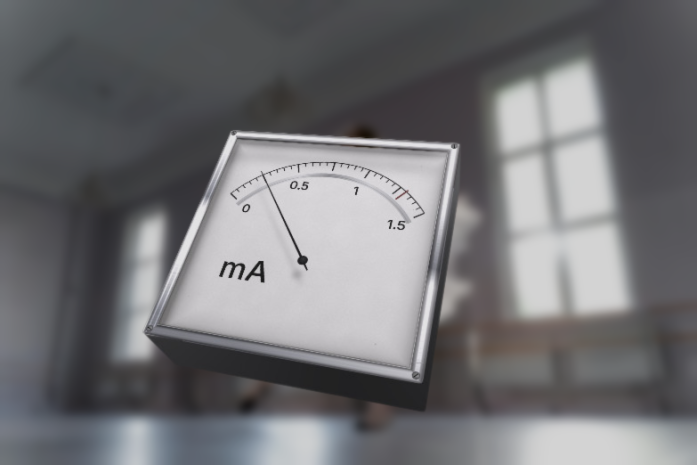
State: 0.25 (mA)
